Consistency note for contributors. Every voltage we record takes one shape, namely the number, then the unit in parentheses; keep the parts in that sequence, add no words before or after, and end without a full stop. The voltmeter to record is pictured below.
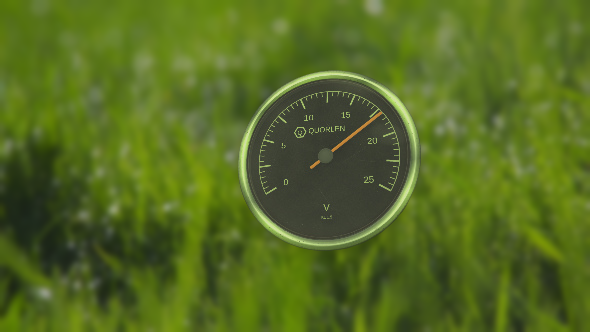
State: 18 (V)
